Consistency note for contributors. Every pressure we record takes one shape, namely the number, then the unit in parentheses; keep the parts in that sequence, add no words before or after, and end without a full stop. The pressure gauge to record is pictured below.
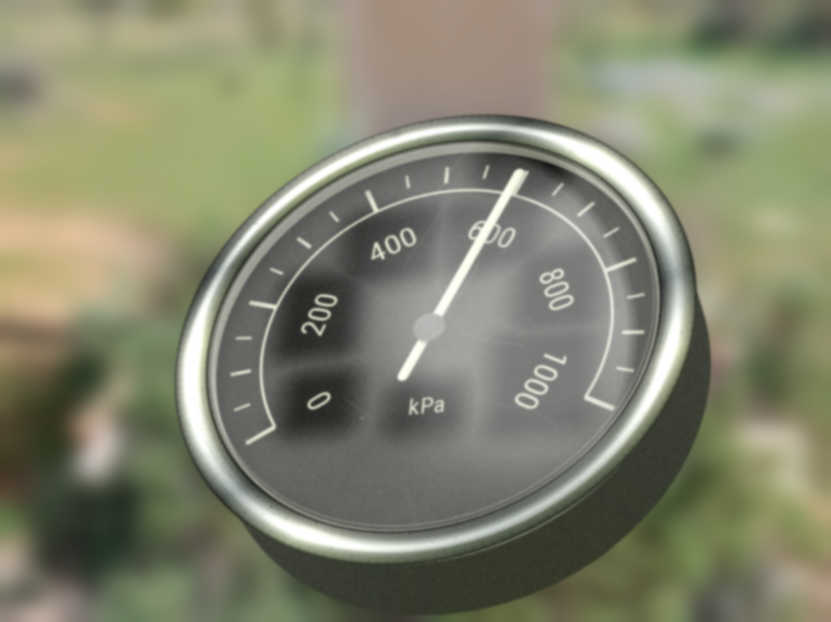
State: 600 (kPa)
